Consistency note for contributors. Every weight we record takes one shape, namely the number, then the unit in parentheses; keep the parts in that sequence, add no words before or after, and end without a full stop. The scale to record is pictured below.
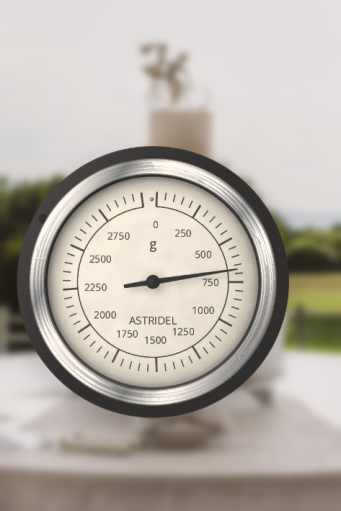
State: 675 (g)
